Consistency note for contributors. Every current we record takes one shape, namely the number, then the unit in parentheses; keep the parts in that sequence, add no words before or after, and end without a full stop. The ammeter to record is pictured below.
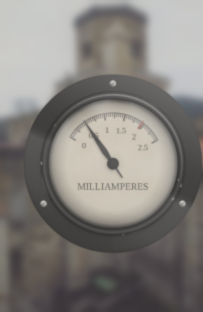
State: 0.5 (mA)
